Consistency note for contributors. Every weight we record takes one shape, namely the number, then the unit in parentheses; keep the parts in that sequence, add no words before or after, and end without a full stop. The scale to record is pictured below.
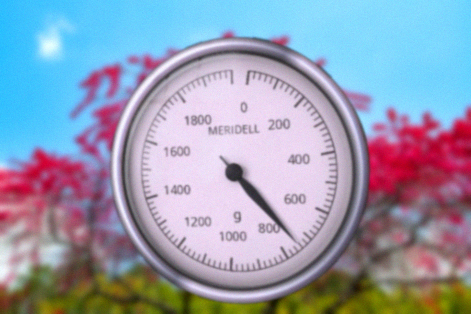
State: 740 (g)
